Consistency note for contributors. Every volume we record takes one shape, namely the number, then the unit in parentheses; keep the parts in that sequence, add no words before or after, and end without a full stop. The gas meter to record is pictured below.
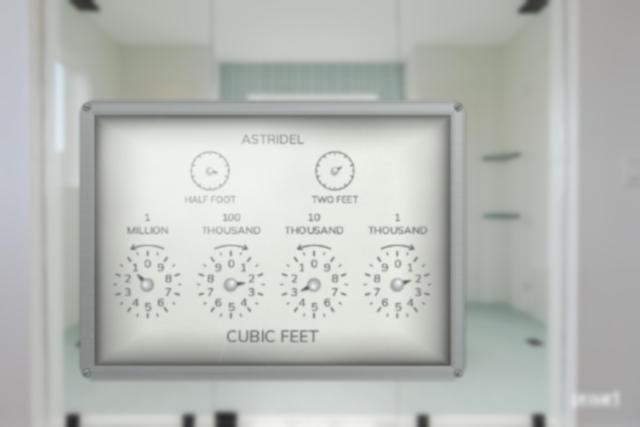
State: 123200 (ft³)
